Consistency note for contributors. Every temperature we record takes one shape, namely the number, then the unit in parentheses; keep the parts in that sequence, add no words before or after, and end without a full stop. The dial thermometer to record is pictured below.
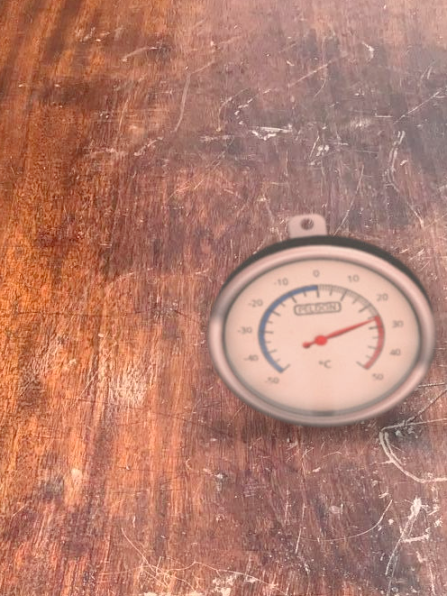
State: 25 (°C)
